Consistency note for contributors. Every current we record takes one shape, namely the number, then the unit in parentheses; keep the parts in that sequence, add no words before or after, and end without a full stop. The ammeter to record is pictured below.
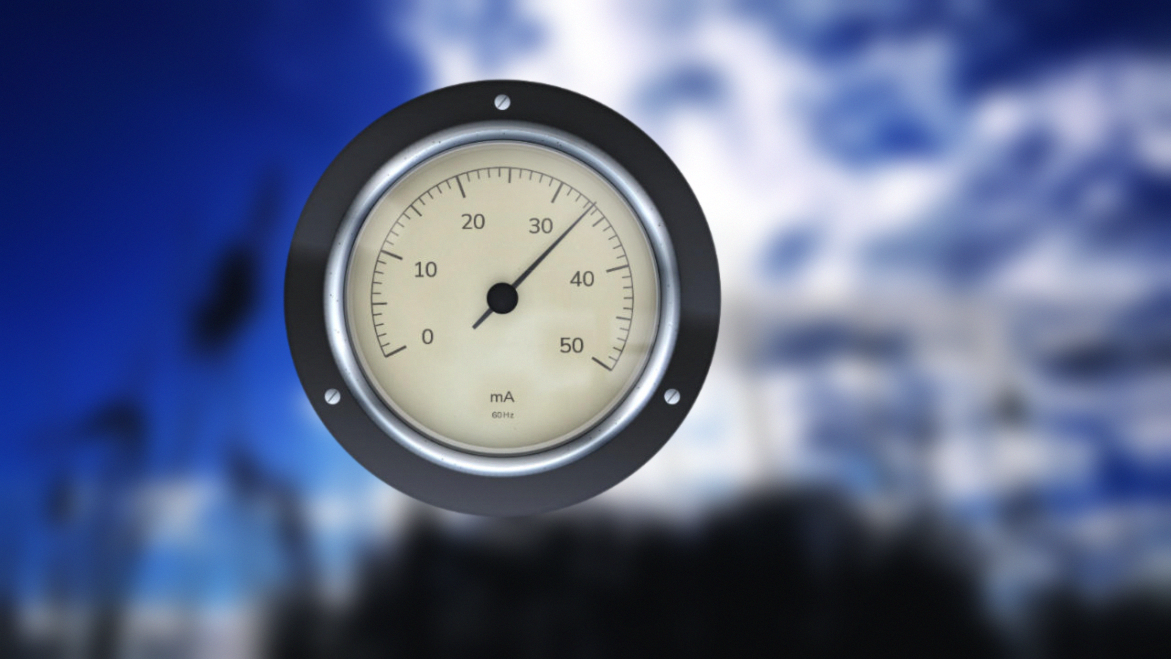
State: 33.5 (mA)
